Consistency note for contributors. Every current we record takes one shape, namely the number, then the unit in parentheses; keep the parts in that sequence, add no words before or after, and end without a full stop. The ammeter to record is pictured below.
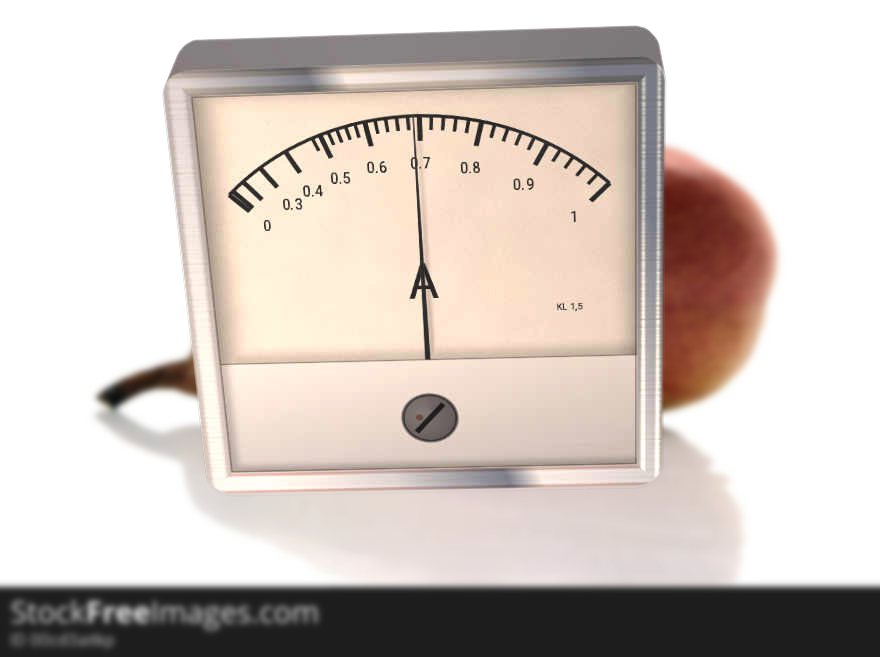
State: 0.69 (A)
